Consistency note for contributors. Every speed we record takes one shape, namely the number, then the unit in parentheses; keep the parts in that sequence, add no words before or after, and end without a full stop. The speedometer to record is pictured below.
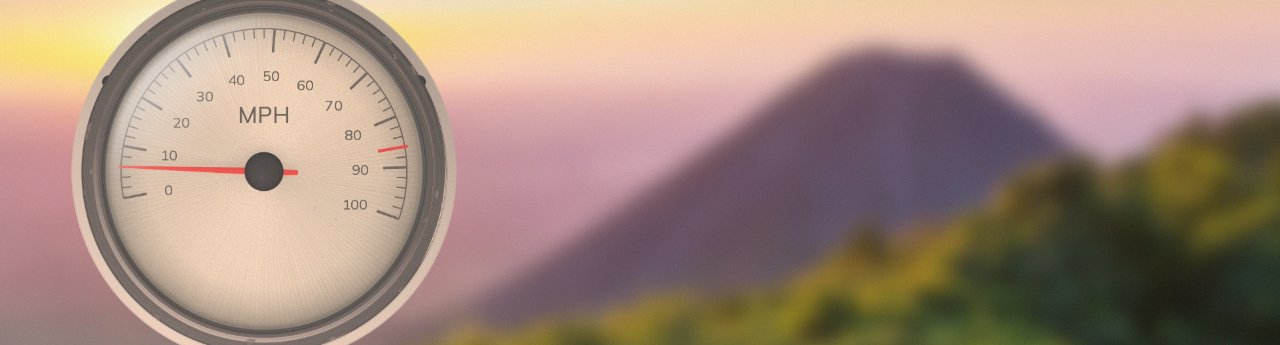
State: 6 (mph)
